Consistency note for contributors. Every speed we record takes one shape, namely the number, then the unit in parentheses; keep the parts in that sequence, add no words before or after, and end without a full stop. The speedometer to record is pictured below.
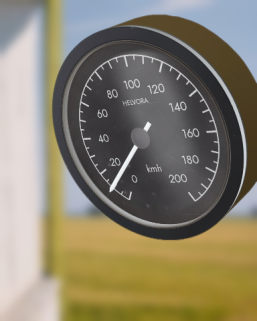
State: 10 (km/h)
